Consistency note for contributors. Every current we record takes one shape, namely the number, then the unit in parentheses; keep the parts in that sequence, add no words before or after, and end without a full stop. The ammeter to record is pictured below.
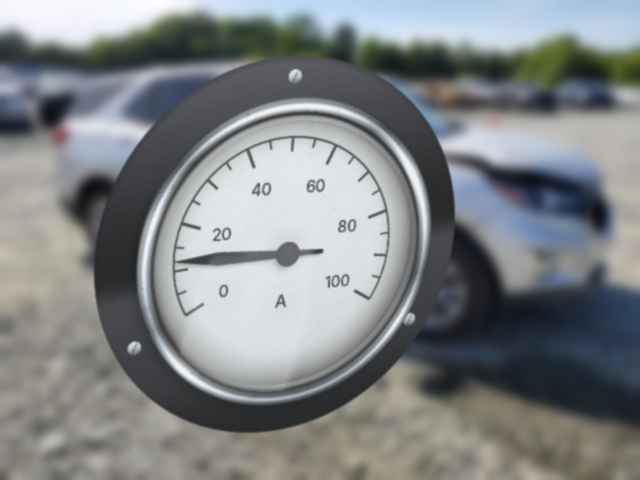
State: 12.5 (A)
